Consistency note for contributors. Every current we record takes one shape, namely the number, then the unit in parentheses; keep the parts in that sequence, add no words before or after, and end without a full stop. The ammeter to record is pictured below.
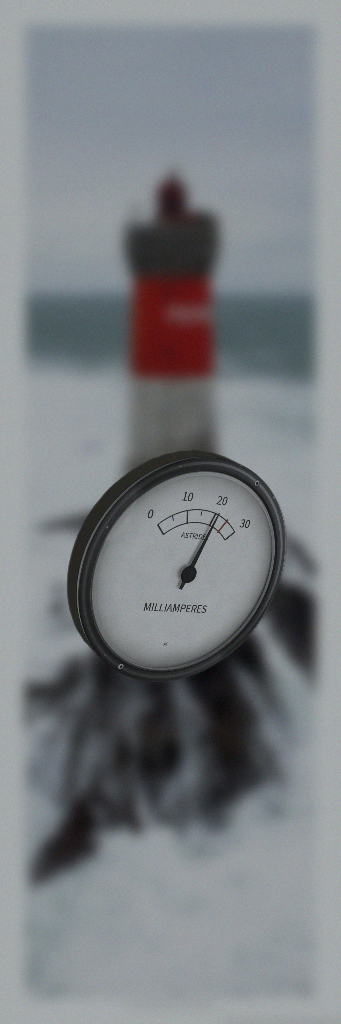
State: 20 (mA)
